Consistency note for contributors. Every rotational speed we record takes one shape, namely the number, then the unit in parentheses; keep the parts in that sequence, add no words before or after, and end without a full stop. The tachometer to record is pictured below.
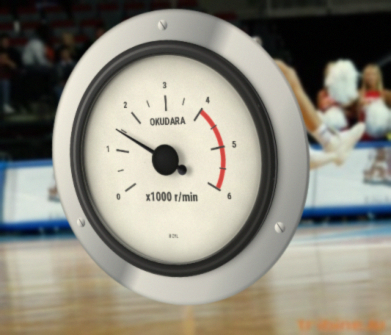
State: 1500 (rpm)
